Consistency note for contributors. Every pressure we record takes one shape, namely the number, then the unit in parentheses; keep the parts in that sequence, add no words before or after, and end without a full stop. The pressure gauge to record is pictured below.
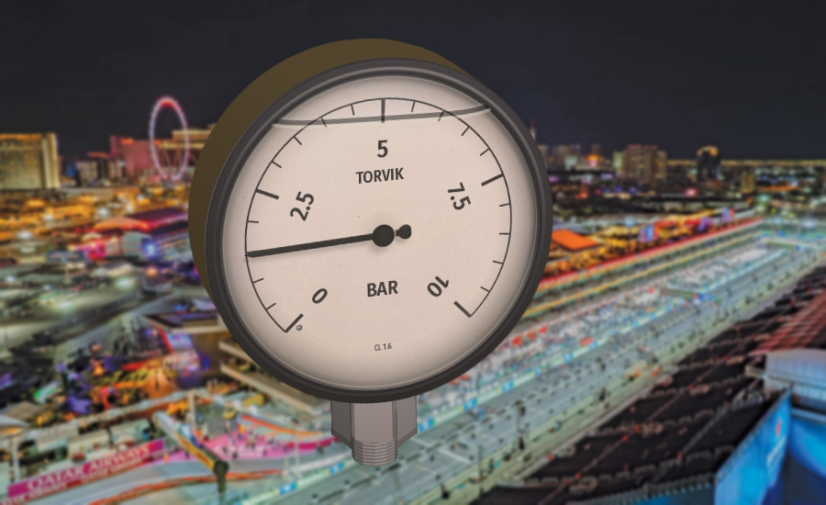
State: 1.5 (bar)
